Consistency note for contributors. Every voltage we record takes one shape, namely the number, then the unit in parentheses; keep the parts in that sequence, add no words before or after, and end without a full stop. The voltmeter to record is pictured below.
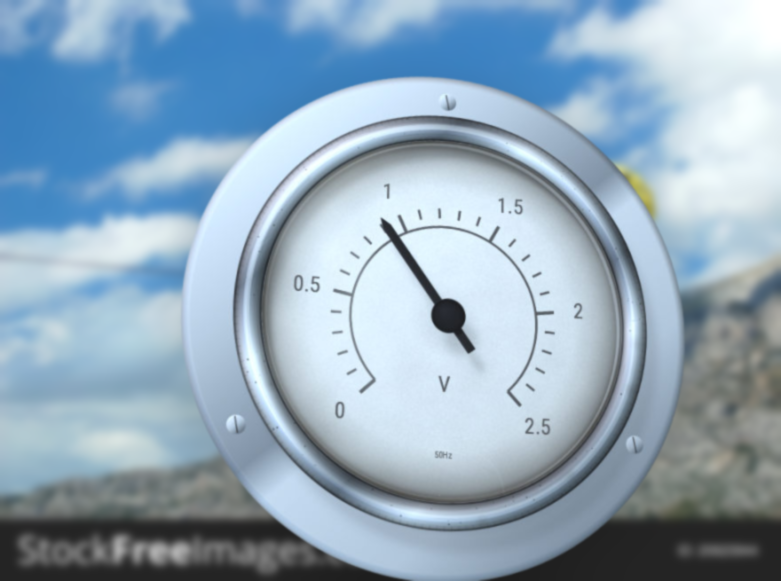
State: 0.9 (V)
